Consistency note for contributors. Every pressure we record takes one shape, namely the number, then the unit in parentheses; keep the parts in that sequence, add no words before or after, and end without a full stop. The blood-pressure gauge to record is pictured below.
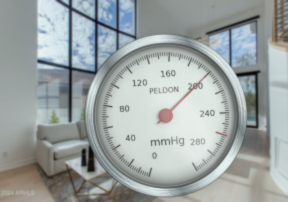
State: 200 (mmHg)
